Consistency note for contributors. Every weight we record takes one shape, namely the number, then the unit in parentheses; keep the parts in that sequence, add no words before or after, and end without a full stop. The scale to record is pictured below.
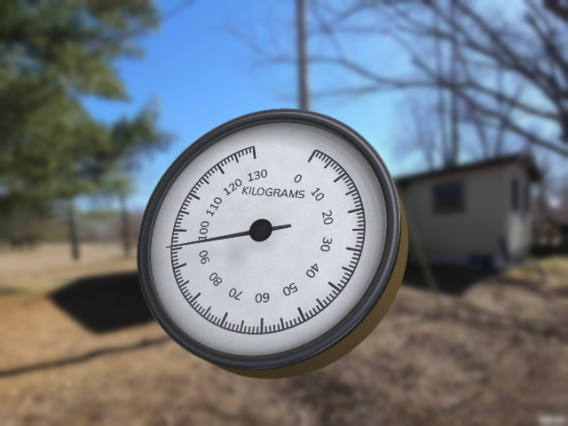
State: 95 (kg)
